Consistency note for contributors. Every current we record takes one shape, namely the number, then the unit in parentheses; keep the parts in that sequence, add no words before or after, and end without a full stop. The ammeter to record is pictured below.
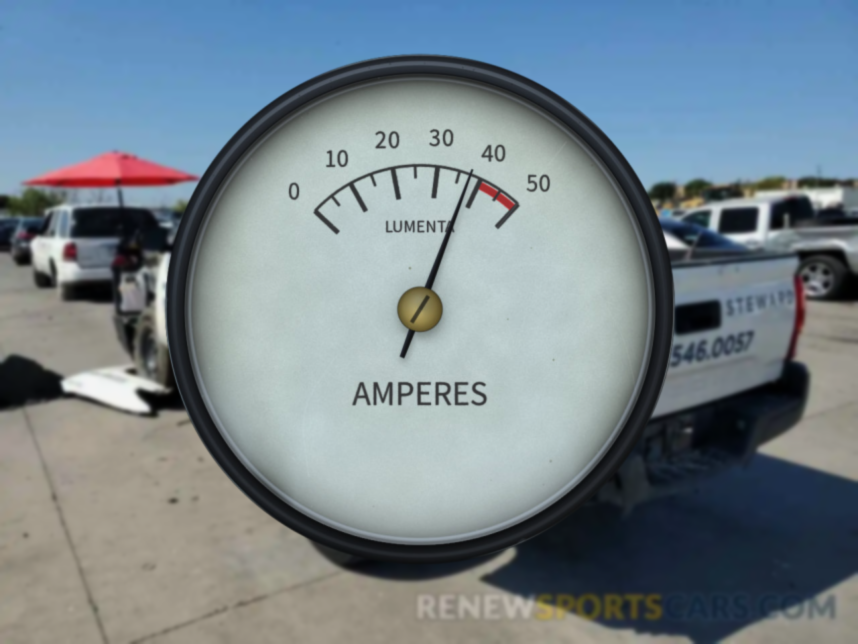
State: 37.5 (A)
